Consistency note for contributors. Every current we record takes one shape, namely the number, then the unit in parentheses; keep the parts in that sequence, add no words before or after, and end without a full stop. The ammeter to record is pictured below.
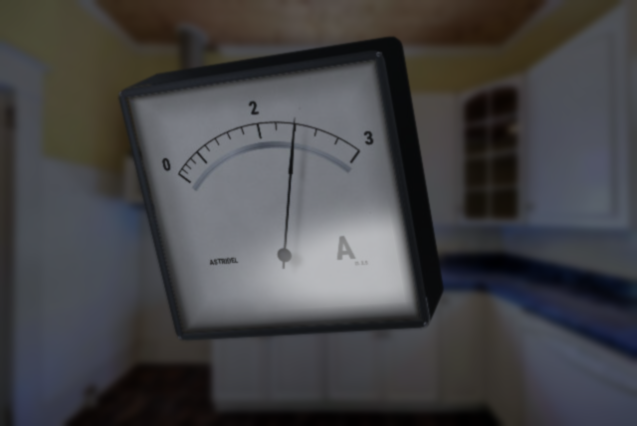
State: 2.4 (A)
